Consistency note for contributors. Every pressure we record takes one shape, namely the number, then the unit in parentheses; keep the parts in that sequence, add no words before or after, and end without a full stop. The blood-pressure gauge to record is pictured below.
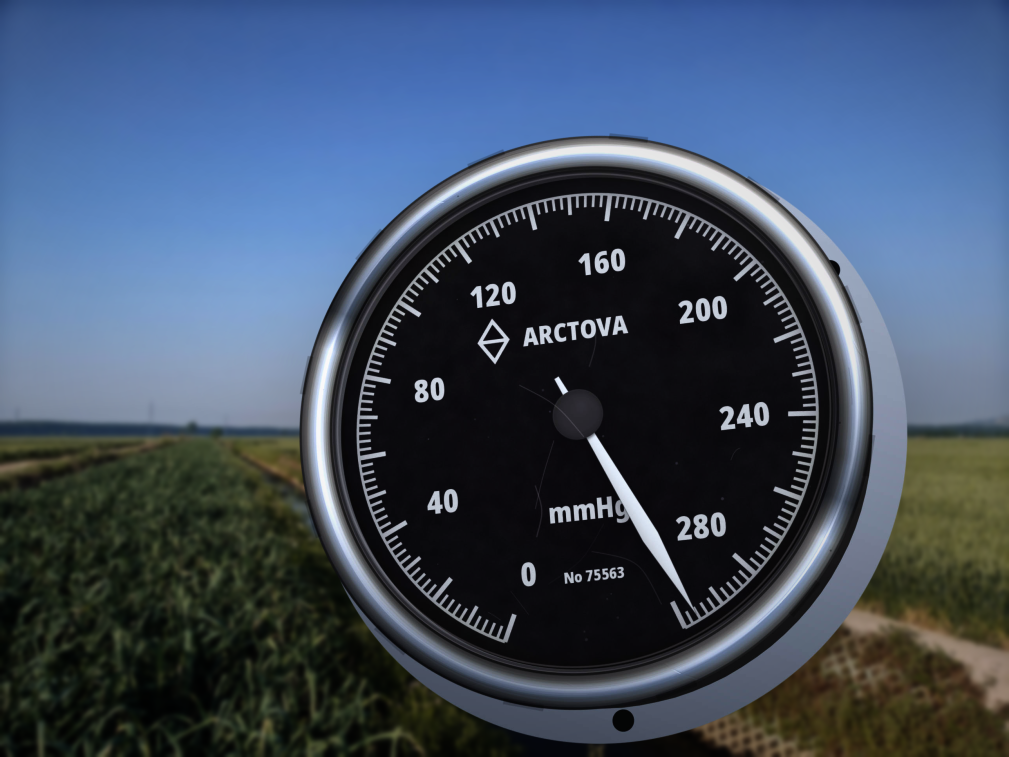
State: 296 (mmHg)
